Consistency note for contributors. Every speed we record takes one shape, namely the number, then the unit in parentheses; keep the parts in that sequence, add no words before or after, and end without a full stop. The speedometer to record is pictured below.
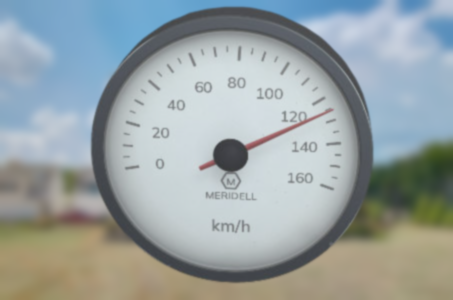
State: 125 (km/h)
